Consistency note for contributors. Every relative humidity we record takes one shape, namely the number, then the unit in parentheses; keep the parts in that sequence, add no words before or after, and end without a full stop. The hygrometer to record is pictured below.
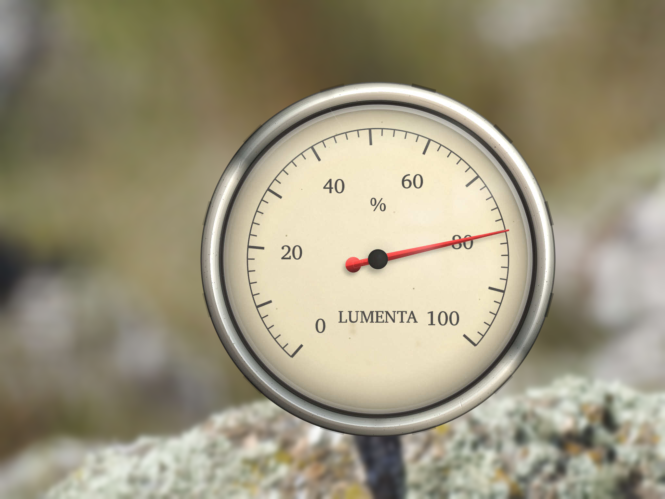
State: 80 (%)
